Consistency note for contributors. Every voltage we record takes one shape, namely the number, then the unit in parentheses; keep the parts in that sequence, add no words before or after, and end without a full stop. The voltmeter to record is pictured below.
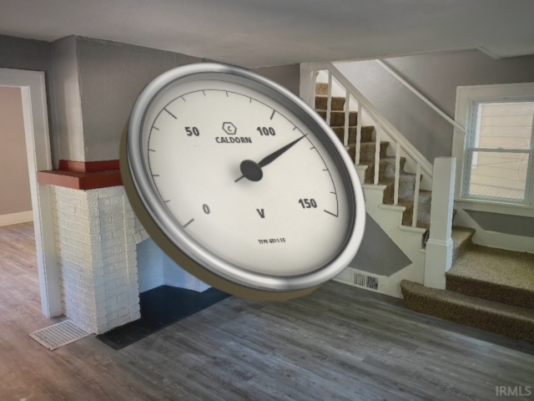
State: 115 (V)
